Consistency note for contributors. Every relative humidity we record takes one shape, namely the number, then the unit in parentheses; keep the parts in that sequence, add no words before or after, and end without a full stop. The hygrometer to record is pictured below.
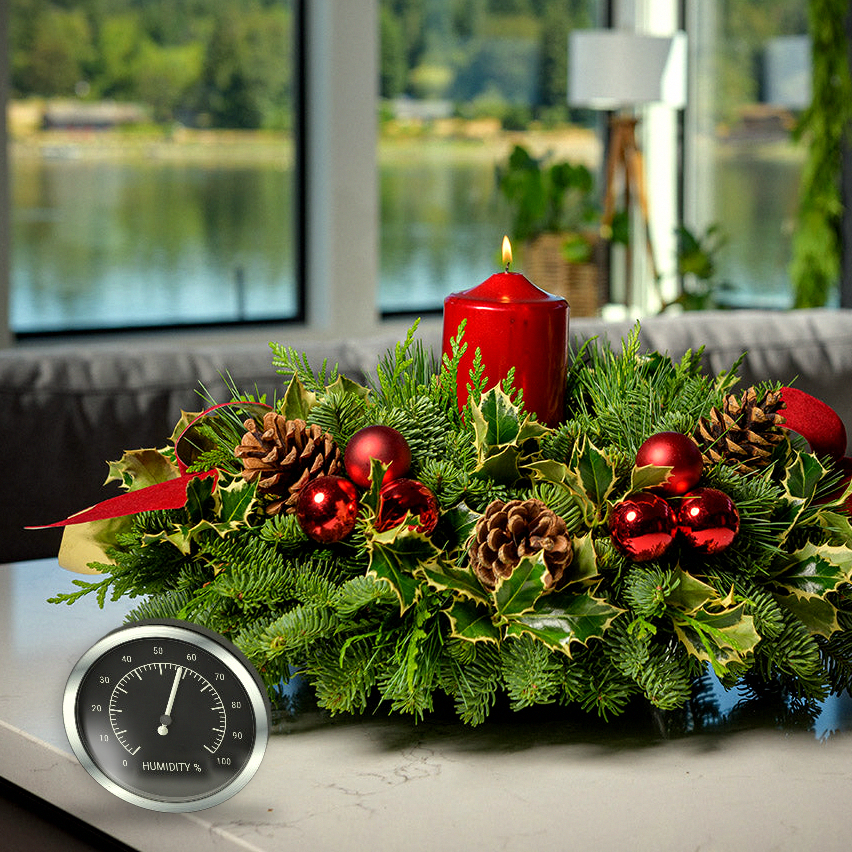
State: 58 (%)
